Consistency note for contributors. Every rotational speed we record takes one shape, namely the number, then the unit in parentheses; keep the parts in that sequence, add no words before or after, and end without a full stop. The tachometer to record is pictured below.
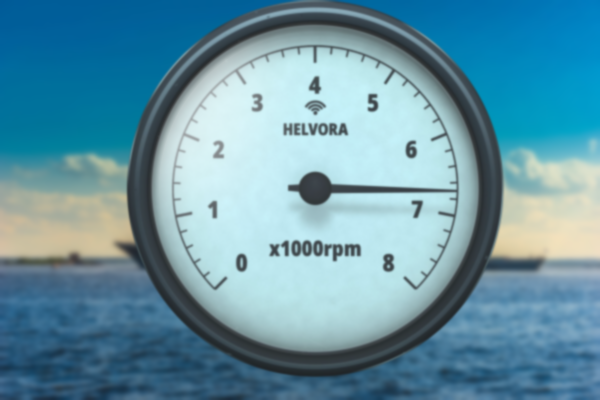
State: 6700 (rpm)
